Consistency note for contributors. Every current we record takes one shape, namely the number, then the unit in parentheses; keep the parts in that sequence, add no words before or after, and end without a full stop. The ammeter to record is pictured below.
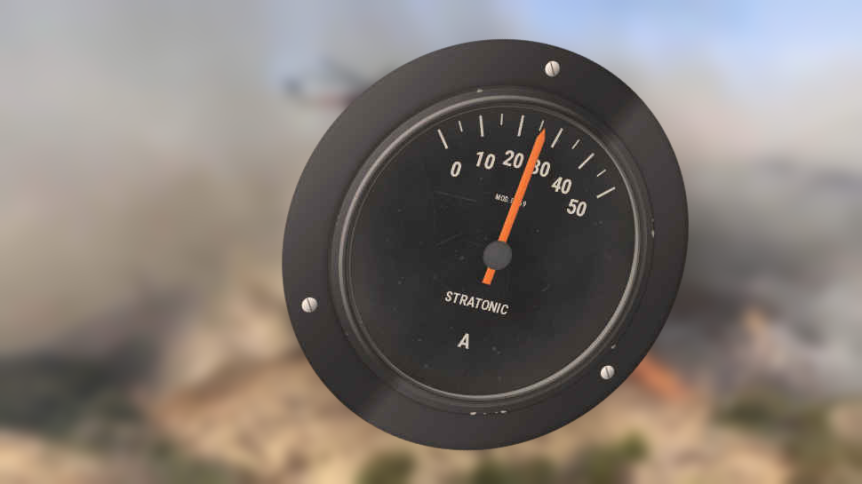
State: 25 (A)
